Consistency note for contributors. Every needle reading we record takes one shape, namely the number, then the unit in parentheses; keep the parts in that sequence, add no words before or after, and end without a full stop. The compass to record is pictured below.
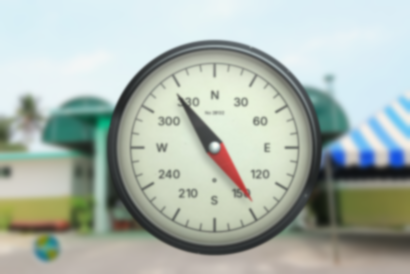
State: 145 (°)
